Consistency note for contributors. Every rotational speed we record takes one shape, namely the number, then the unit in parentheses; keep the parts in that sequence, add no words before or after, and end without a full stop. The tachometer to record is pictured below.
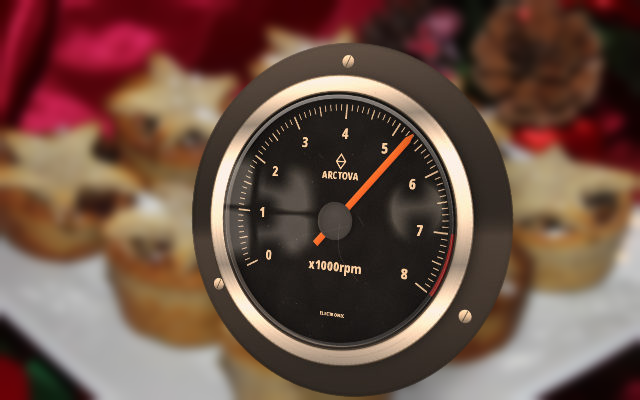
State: 5300 (rpm)
